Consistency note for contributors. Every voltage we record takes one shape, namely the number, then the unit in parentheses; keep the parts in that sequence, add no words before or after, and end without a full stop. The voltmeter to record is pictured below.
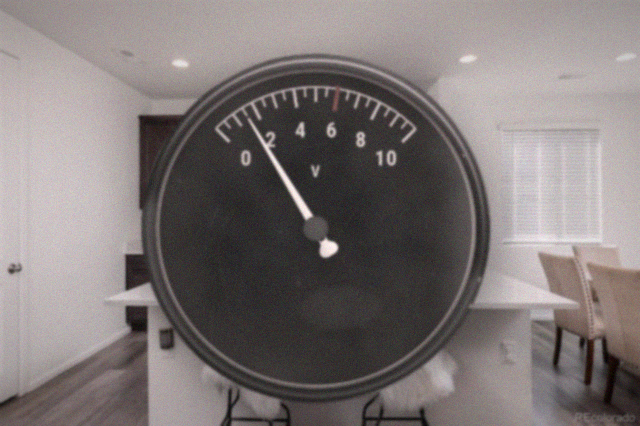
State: 1.5 (V)
